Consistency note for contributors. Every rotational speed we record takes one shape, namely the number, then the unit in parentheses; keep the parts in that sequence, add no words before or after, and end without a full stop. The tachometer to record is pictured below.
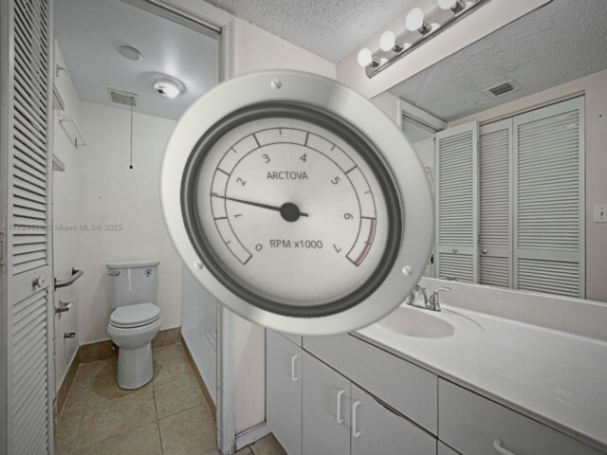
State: 1500 (rpm)
